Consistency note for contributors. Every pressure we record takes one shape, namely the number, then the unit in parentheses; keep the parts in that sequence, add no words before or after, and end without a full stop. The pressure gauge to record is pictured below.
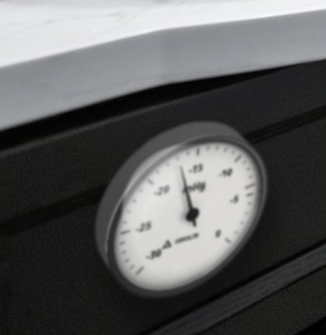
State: -17 (inHg)
